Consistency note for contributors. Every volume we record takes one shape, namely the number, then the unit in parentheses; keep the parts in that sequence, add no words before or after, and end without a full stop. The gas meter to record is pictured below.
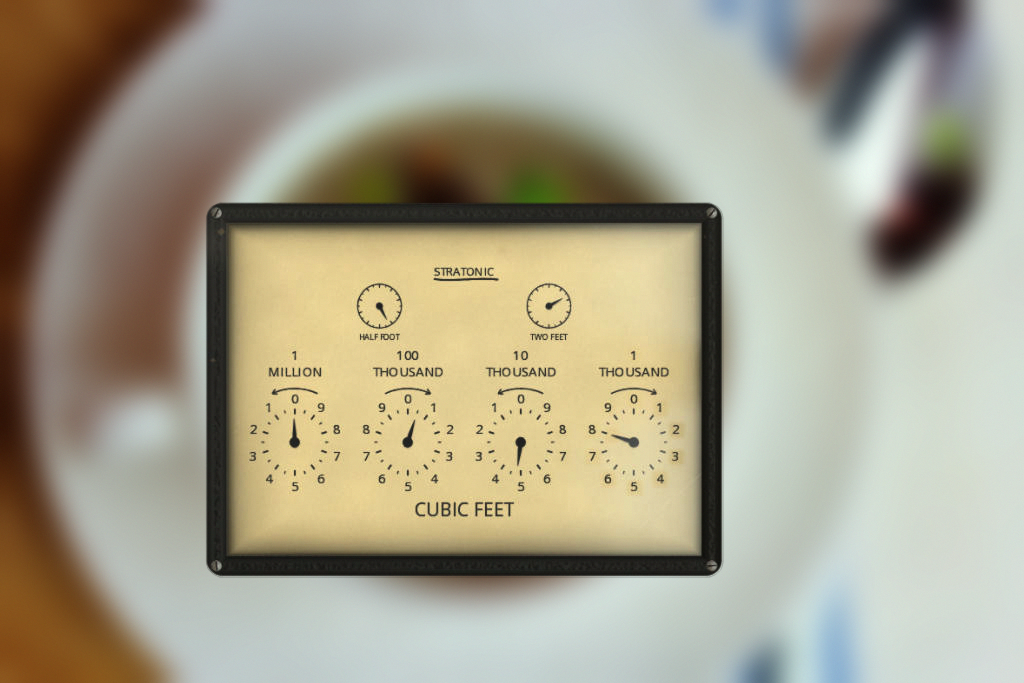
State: 4800 (ft³)
